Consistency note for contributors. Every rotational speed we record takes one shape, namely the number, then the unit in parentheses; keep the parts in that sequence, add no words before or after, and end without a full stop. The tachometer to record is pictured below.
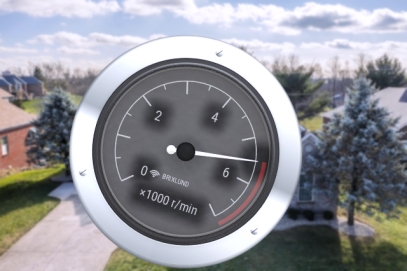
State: 5500 (rpm)
